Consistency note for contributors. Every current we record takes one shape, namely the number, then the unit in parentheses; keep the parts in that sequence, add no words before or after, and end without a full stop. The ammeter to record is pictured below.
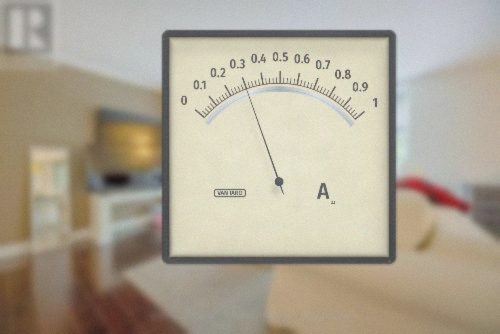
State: 0.3 (A)
